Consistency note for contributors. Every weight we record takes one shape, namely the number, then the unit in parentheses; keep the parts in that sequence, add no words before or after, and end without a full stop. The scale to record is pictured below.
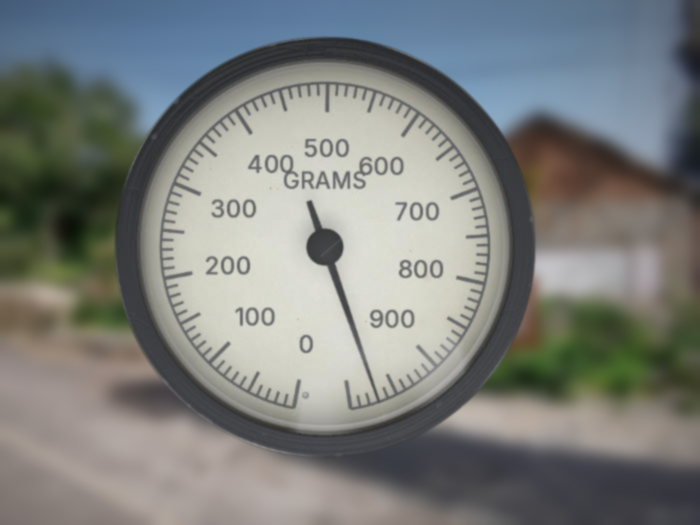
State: 970 (g)
